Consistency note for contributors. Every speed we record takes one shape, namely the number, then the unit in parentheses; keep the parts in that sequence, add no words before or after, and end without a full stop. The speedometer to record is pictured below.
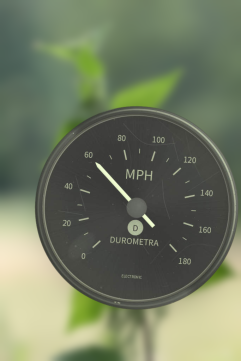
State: 60 (mph)
